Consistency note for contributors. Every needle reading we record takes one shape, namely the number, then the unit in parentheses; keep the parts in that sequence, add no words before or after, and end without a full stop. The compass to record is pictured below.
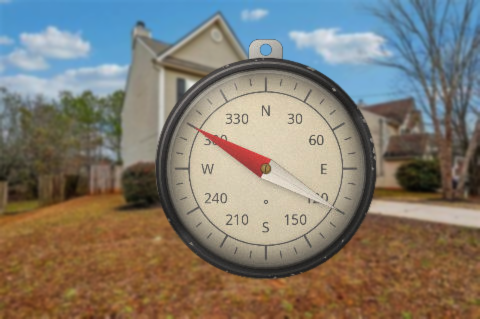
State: 300 (°)
